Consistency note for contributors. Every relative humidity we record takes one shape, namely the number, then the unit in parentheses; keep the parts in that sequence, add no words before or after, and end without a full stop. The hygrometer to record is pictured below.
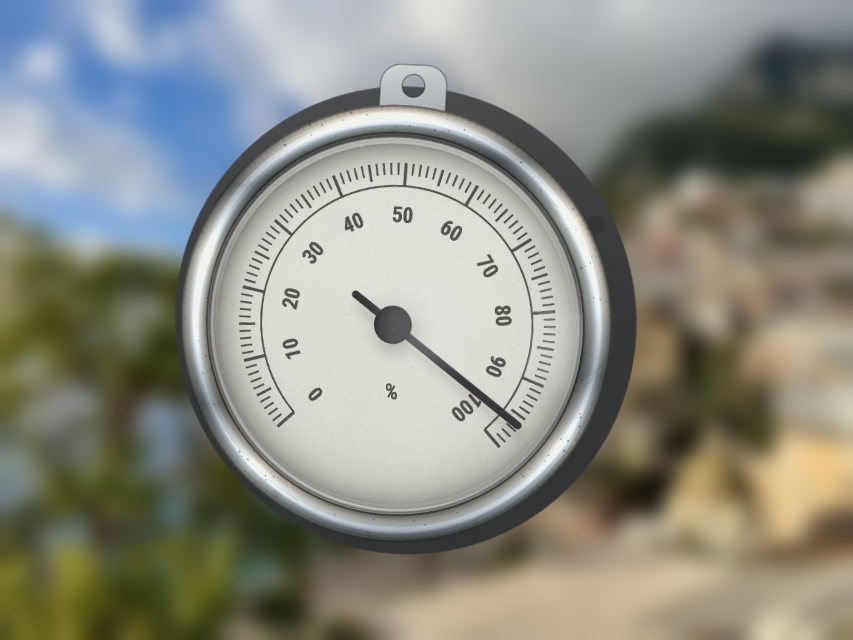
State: 96 (%)
